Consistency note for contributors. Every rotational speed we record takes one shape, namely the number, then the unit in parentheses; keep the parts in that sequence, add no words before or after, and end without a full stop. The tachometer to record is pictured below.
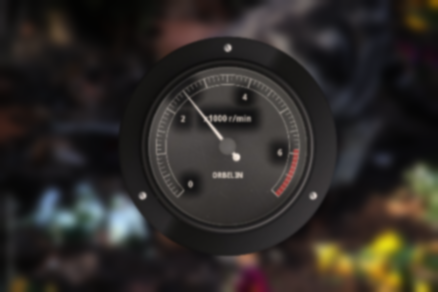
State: 2500 (rpm)
